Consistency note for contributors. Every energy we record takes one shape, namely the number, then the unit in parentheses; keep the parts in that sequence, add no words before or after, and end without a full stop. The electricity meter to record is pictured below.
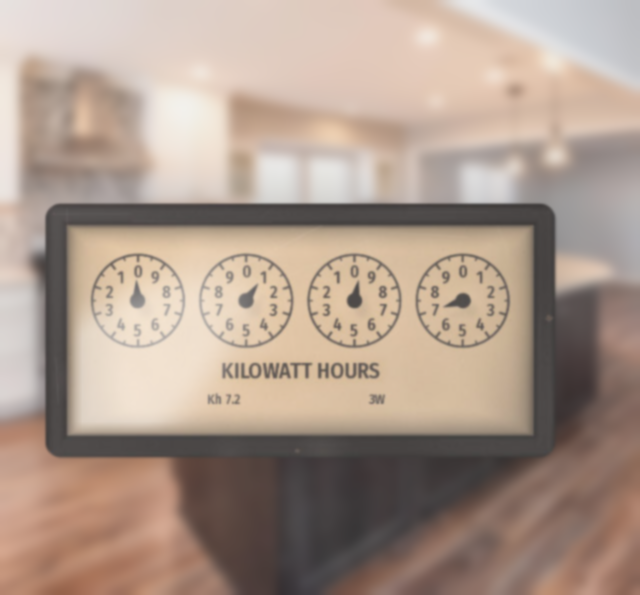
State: 97 (kWh)
